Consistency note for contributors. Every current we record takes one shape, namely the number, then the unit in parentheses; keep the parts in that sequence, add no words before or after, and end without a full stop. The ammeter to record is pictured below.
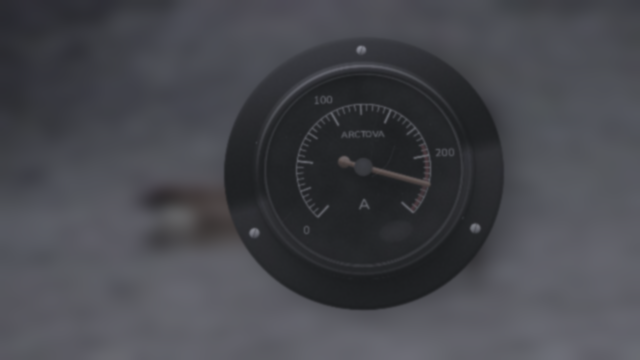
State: 225 (A)
